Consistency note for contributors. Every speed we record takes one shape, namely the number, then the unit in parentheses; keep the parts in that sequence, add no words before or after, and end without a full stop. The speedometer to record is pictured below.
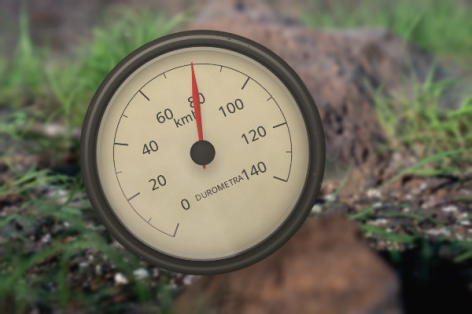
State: 80 (km/h)
